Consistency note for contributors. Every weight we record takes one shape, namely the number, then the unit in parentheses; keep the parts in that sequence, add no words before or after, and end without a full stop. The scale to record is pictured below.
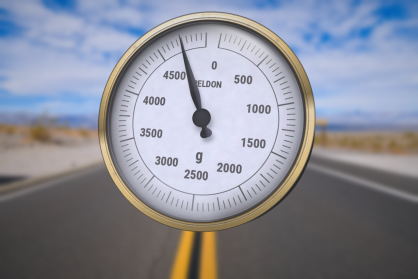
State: 4750 (g)
